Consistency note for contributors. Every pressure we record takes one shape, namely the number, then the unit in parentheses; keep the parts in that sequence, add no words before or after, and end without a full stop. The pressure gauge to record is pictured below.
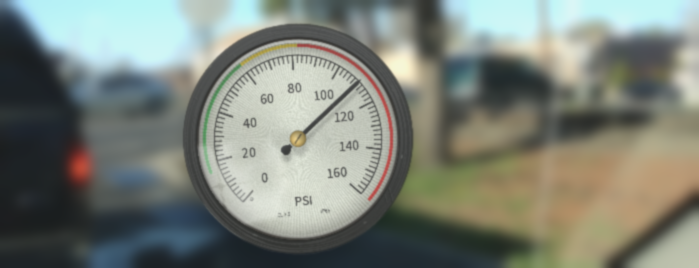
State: 110 (psi)
